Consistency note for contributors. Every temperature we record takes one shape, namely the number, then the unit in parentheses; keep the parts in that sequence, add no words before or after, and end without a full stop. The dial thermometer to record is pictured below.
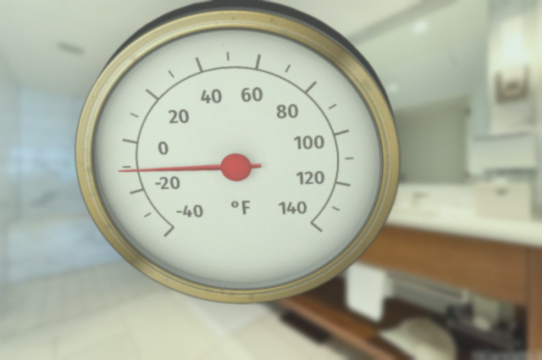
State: -10 (°F)
